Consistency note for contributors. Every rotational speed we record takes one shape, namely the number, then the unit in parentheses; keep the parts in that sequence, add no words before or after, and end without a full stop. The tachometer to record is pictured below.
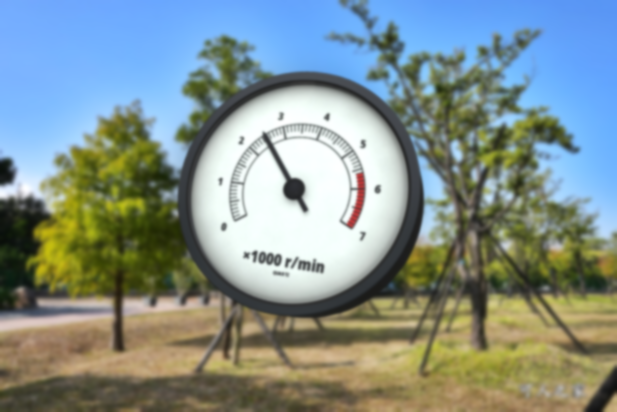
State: 2500 (rpm)
